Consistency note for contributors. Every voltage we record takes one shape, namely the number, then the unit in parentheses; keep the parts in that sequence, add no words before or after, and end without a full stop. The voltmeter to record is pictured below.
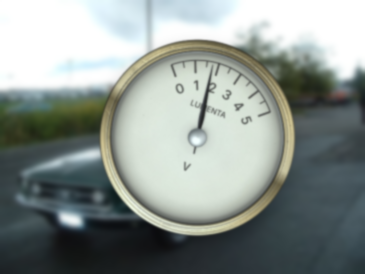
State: 1.75 (V)
